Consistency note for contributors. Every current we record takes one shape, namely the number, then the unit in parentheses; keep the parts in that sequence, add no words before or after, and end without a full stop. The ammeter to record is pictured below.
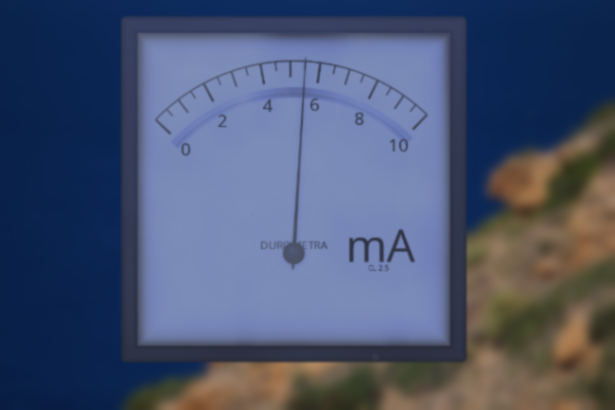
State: 5.5 (mA)
